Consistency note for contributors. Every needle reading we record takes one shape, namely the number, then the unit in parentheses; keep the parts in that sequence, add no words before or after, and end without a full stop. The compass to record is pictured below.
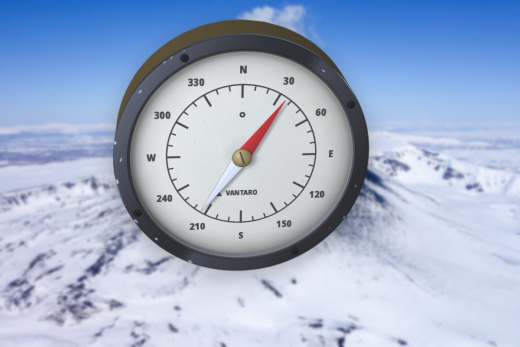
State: 35 (°)
